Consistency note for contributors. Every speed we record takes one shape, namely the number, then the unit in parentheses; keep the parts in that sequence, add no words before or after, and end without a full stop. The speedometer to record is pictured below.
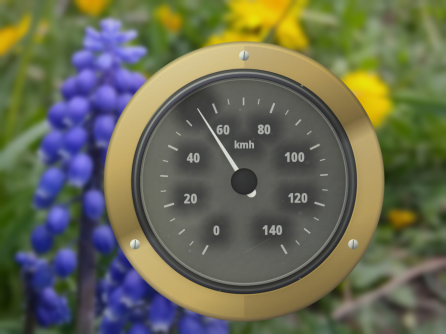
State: 55 (km/h)
